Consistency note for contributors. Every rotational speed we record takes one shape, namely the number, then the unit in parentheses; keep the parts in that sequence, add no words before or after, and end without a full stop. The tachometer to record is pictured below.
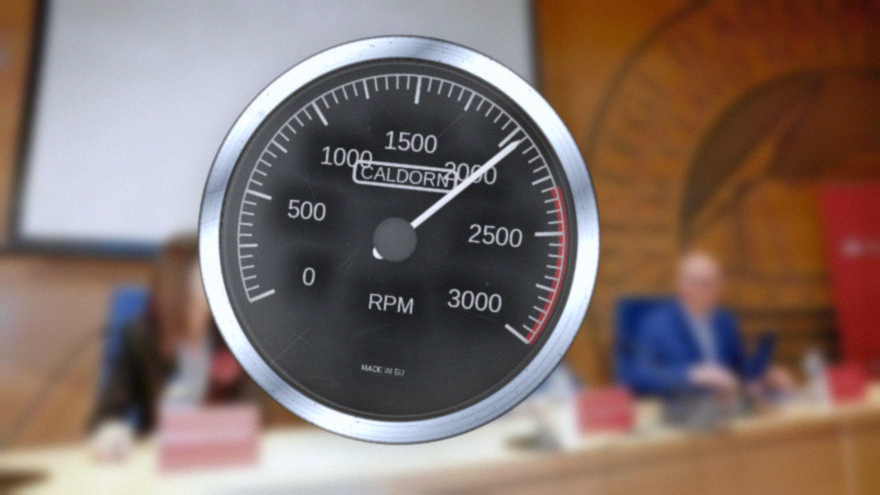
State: 2050 (rpm)
